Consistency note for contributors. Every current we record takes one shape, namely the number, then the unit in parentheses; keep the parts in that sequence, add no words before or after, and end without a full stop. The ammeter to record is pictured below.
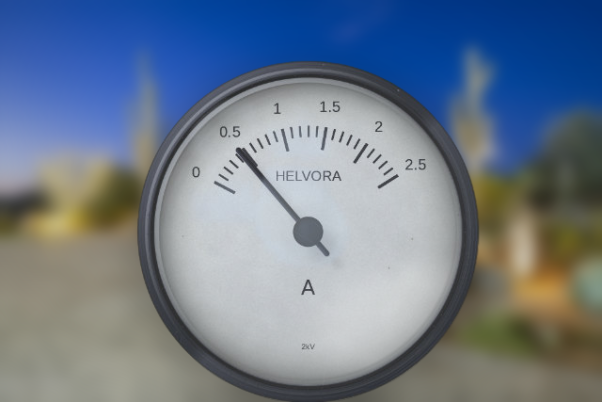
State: 0.45 (A)
